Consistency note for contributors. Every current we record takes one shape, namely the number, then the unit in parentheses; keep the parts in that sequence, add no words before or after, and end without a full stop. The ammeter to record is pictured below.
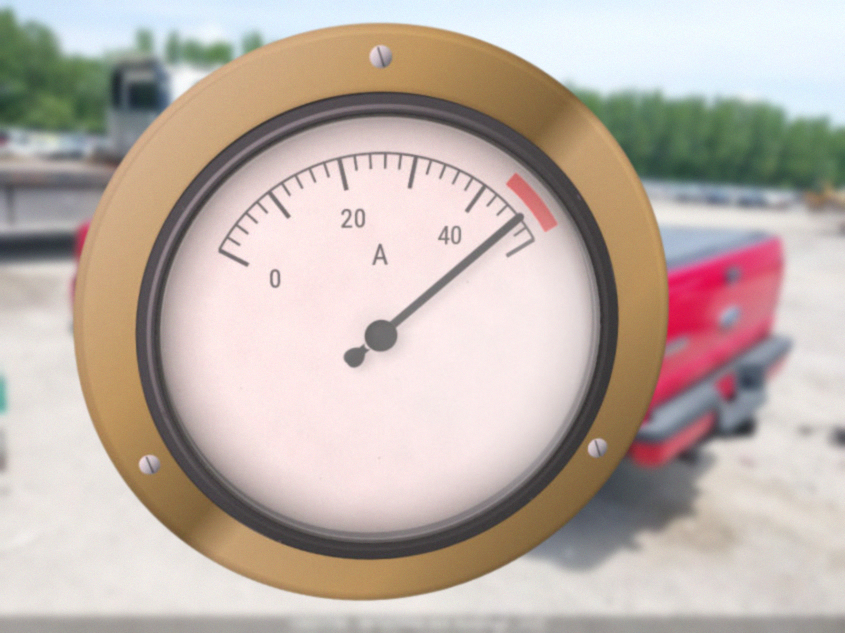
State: 46 (A)
